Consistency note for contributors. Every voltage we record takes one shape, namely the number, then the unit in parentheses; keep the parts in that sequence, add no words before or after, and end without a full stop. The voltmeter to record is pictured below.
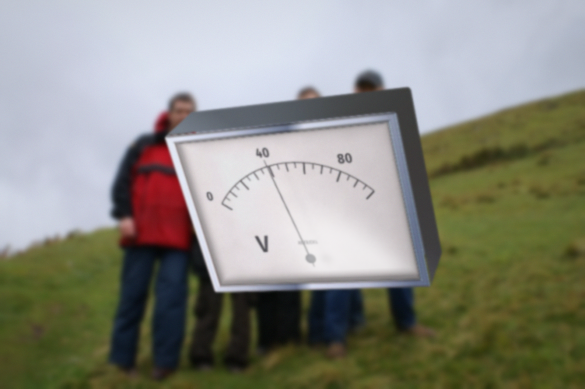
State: 40 (V)
